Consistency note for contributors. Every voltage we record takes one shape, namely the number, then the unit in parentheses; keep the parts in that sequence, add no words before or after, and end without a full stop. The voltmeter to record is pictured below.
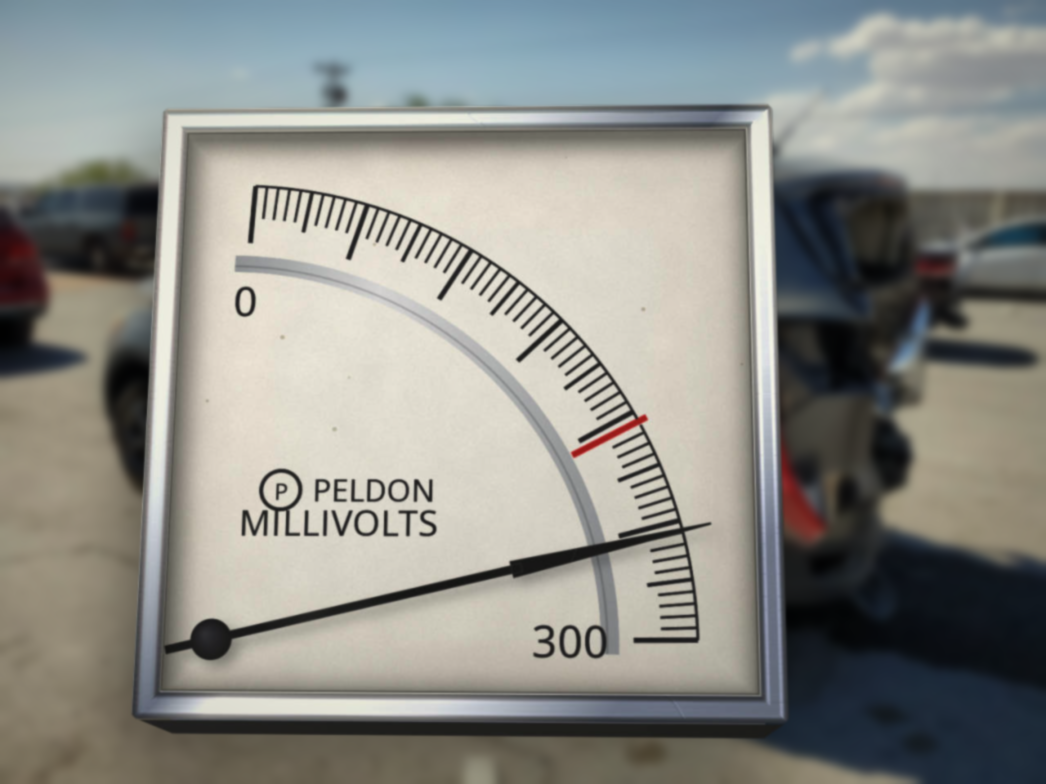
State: 255 (mV)
